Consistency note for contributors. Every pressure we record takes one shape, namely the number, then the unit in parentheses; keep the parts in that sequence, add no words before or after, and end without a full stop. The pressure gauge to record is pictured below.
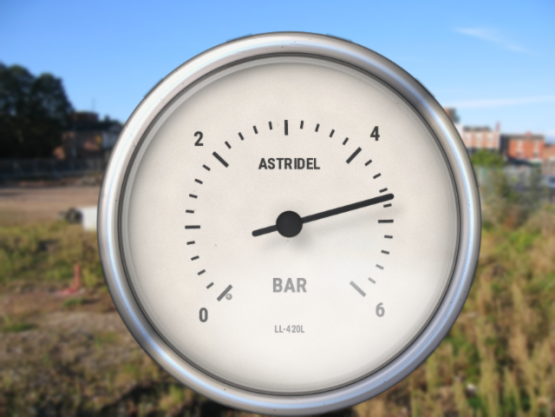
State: 4.7 (bar)
